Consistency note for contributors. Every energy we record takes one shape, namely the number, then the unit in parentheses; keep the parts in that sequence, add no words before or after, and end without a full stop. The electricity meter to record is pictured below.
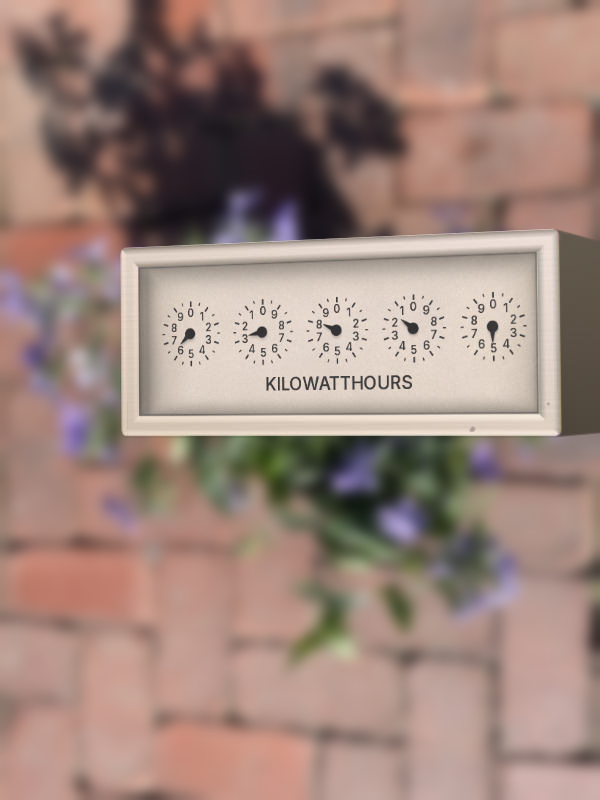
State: 62815 (kWh)
